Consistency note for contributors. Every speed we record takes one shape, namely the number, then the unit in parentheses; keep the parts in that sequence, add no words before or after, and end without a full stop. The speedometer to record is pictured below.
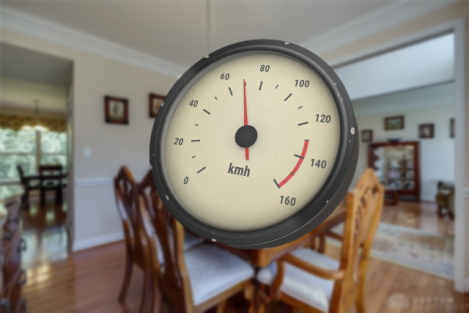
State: 70 (km/h)
